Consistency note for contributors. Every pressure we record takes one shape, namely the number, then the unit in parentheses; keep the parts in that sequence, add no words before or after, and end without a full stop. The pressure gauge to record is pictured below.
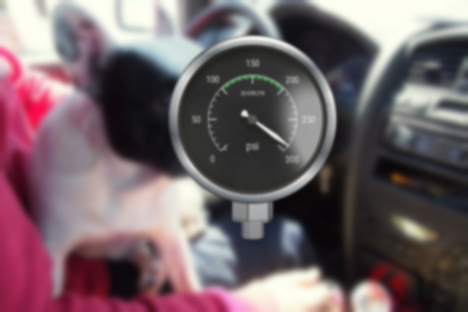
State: 290 (psi)
